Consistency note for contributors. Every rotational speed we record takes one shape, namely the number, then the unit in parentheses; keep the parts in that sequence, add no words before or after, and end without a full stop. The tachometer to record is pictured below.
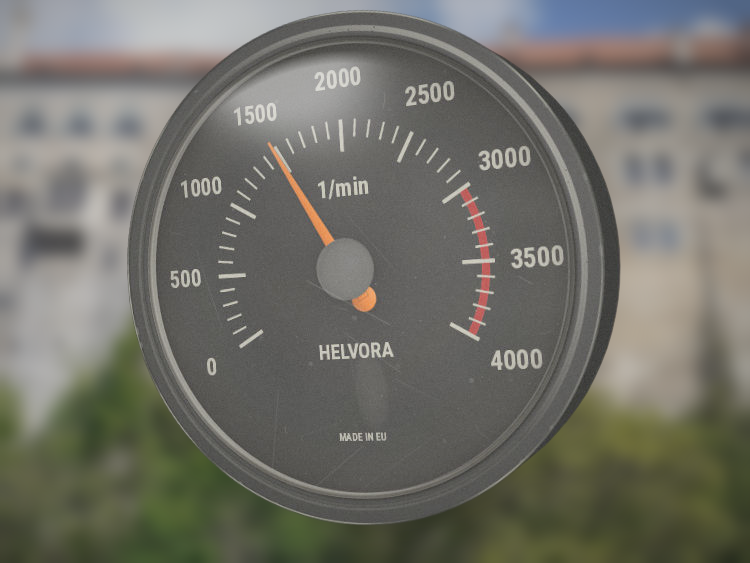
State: 1500 (rpm)
